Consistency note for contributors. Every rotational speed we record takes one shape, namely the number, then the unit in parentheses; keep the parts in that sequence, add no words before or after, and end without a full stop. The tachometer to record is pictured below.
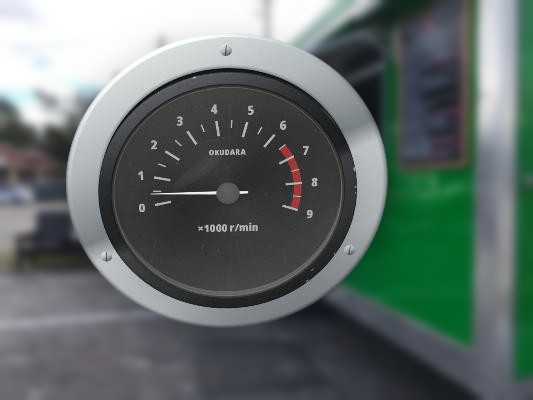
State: 500 (rpm)
